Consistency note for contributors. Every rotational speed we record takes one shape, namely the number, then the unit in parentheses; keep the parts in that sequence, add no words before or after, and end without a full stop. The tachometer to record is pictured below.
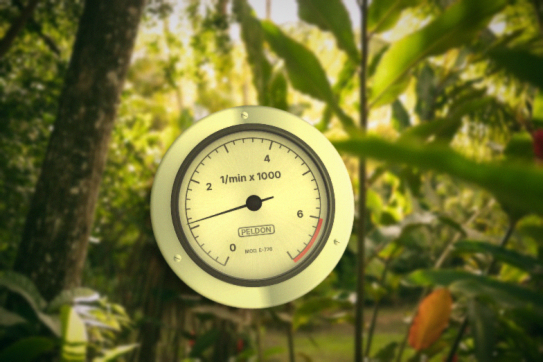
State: 1100 (rpm)
